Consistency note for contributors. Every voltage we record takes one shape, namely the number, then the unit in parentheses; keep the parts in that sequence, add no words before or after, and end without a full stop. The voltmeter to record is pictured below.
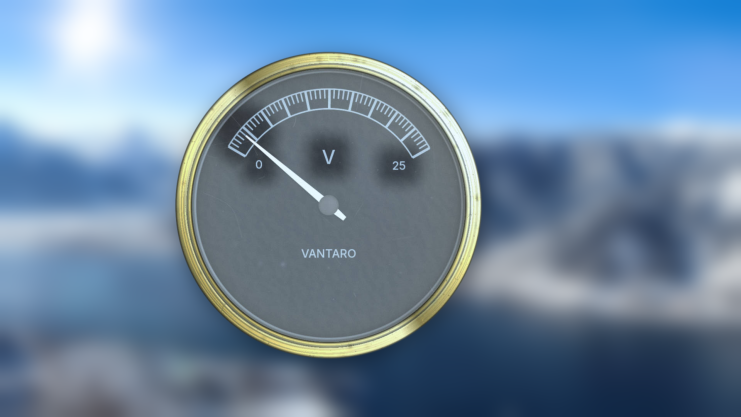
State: 2 (V)
